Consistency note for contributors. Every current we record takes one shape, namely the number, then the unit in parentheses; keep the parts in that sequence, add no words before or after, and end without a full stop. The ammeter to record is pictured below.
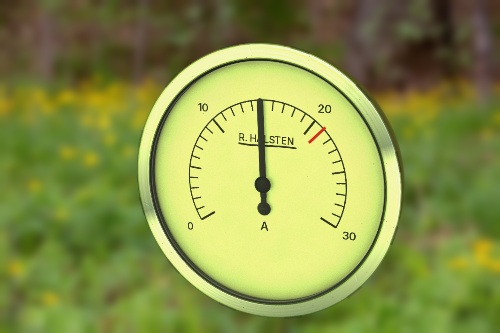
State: 15 (A)
